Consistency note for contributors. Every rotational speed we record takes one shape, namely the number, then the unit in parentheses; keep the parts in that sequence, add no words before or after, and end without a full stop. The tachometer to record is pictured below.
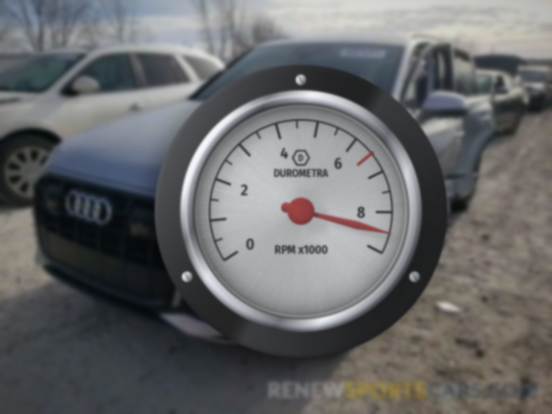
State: 8500 (rpm)
